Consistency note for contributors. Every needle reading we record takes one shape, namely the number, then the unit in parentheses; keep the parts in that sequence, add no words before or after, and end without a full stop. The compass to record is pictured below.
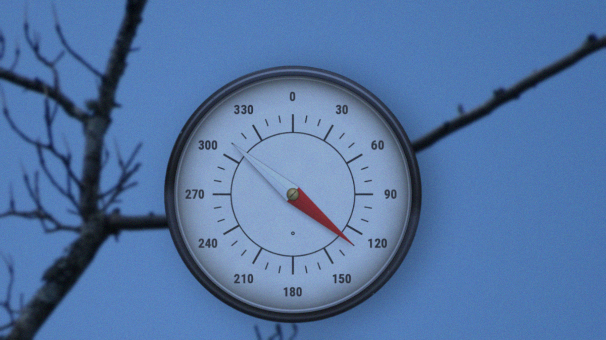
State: 130 (°)
